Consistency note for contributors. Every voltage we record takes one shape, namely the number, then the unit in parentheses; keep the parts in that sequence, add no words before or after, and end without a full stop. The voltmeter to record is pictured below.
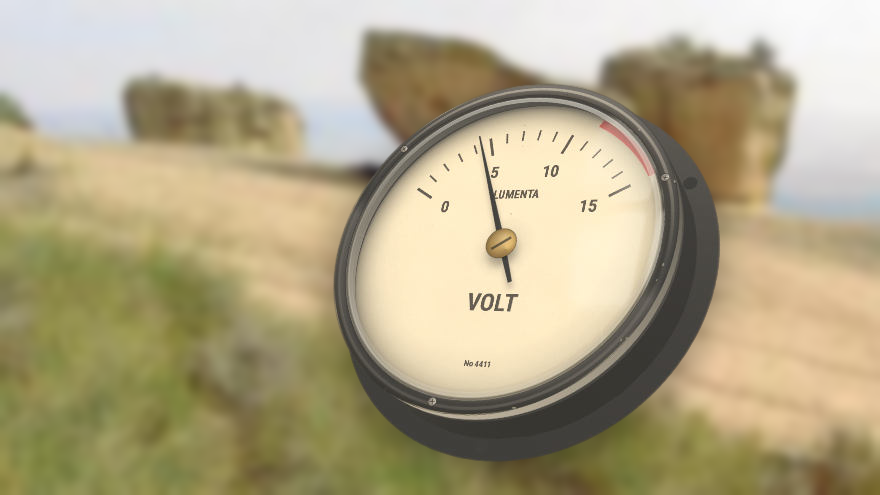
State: 4.5 (V)
